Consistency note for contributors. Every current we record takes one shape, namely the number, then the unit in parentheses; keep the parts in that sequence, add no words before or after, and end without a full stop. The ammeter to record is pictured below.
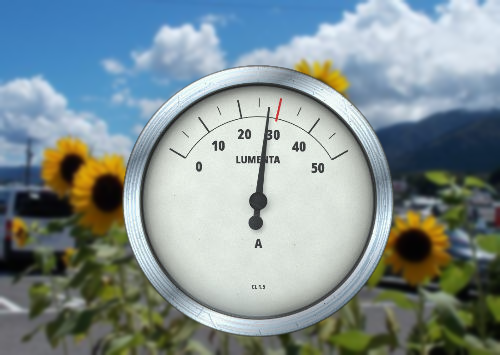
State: 27.5 (A)
